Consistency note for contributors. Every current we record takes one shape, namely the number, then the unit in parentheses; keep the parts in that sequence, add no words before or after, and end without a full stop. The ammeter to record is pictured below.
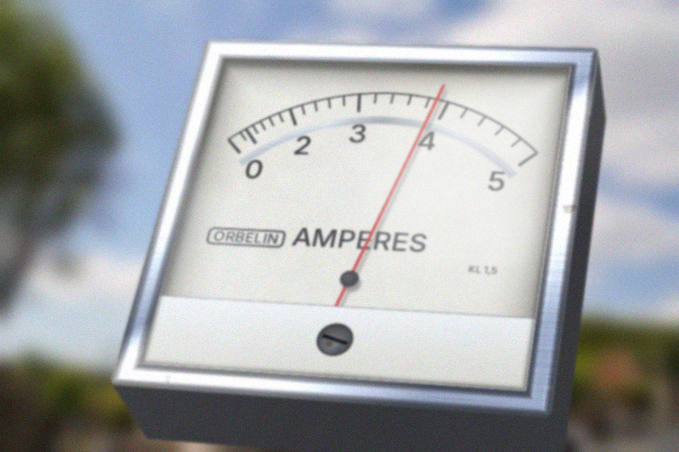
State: 3.9 (A)
